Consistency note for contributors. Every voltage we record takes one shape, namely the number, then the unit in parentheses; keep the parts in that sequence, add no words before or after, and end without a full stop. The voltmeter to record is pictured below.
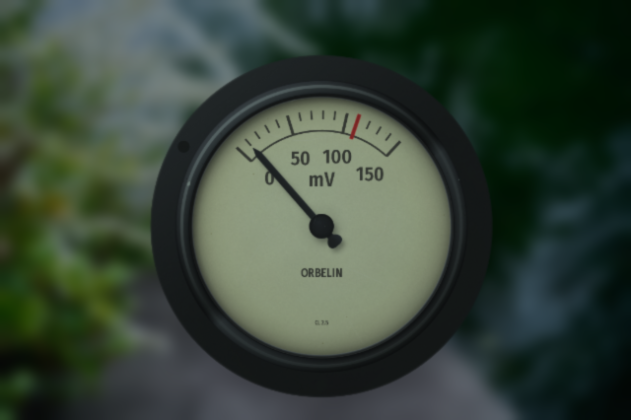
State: 10 (mV)
